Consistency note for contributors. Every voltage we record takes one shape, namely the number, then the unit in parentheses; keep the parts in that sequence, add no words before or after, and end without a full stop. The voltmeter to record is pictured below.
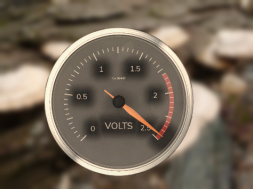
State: 2.45 (V)
